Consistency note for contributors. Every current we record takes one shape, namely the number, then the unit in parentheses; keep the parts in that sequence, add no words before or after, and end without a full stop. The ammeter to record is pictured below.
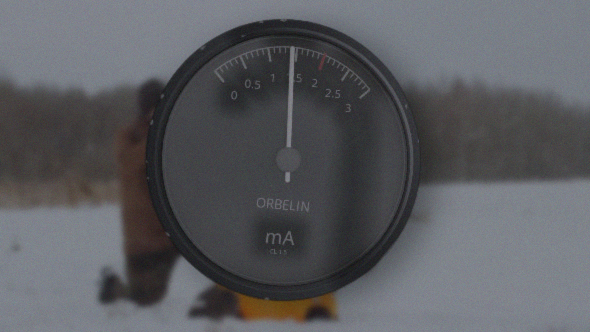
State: 1.4 (mA)
